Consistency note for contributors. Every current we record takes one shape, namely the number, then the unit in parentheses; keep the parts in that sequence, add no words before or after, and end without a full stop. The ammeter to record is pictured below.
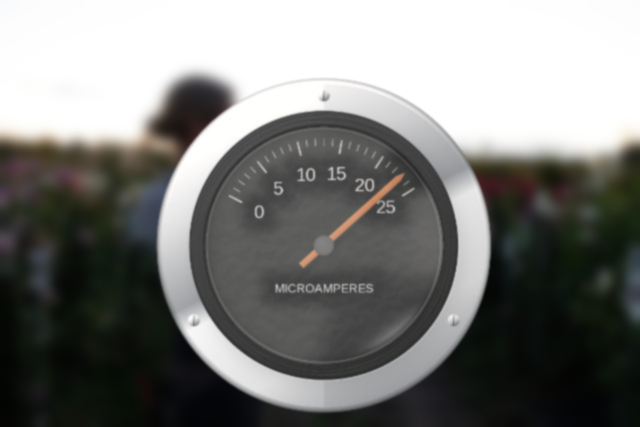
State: 23 (µA)
